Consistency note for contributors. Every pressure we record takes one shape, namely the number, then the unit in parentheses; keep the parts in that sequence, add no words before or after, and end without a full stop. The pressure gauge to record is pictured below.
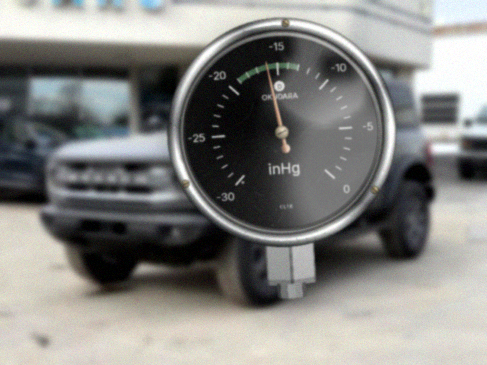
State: -16 (inHg)
